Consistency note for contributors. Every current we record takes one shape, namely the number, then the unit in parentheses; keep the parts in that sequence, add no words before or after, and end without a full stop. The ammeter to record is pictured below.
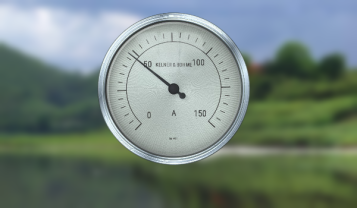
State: 47.5 (A)
